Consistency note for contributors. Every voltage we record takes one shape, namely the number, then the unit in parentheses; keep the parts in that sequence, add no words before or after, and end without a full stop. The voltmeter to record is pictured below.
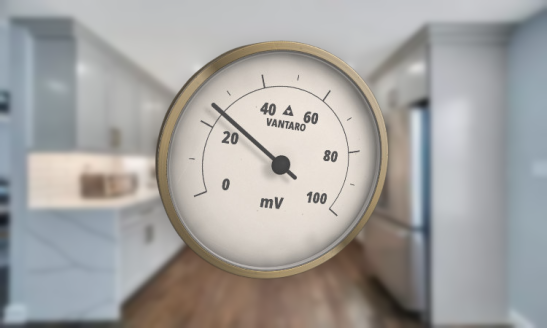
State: 25 (mV)
